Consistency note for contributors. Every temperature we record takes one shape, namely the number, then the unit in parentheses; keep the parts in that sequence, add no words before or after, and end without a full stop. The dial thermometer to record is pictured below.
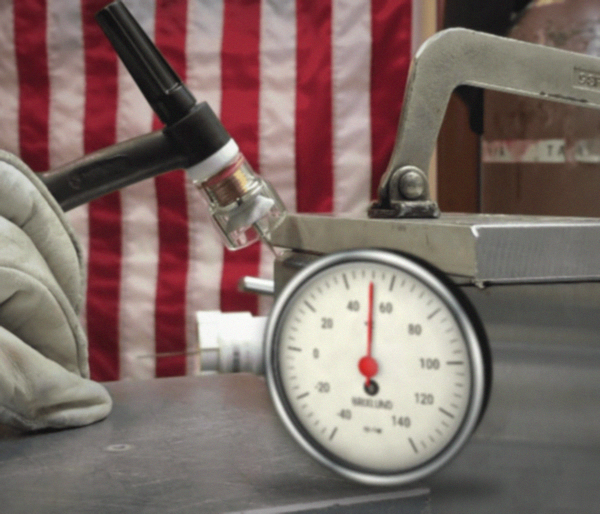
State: 52 (°F)
